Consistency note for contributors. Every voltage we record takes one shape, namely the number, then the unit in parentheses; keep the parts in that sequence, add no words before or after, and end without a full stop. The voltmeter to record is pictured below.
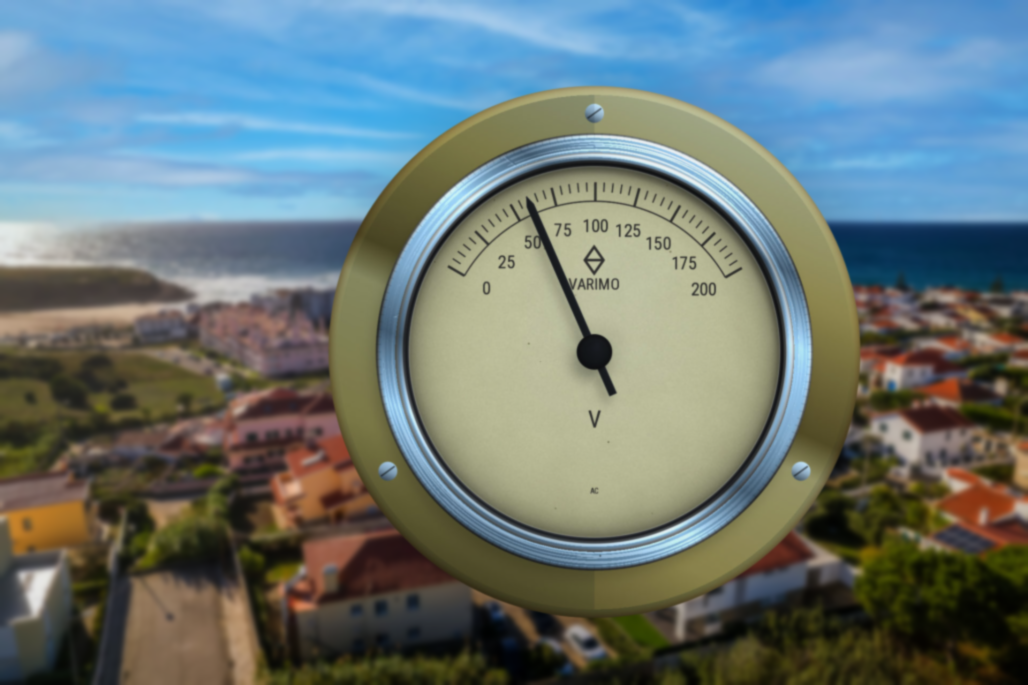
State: 60 (V)
